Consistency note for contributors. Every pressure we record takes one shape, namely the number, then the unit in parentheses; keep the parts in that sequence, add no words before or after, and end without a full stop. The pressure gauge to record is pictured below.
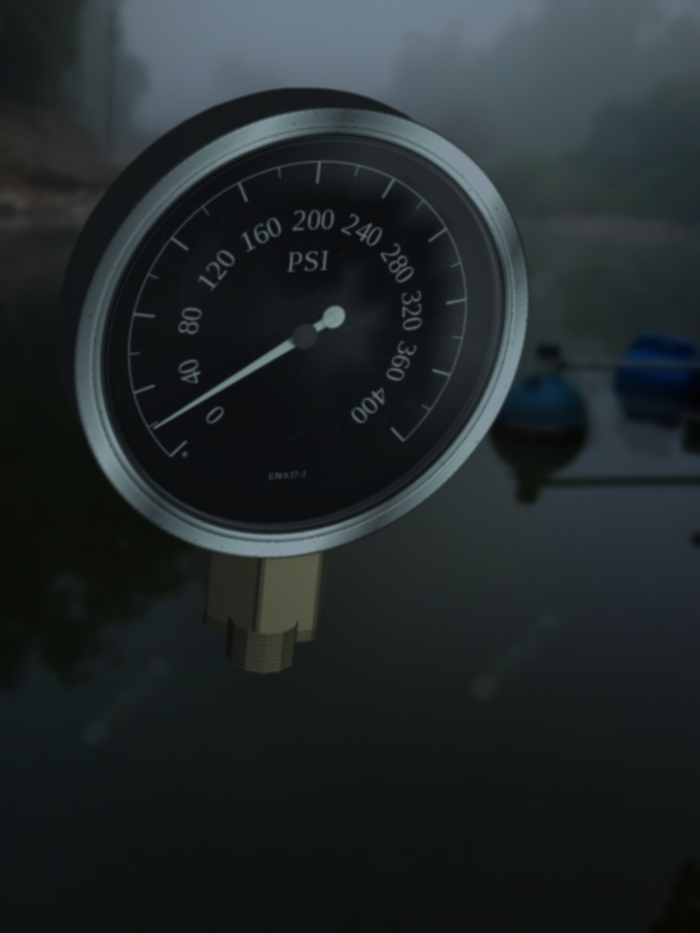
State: 20 (psi)
